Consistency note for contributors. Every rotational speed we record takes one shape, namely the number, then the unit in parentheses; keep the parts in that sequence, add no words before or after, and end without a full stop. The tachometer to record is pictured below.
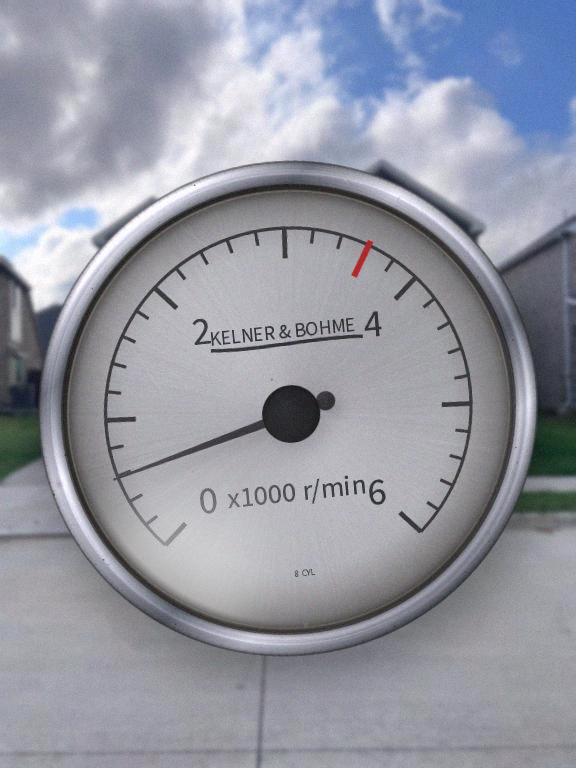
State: 600 (rpm)
